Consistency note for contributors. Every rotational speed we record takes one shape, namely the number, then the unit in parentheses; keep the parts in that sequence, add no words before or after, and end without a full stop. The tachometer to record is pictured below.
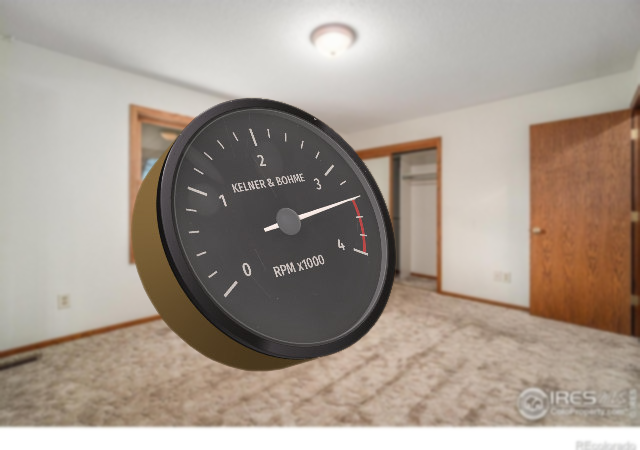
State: 3400 (rpm)
